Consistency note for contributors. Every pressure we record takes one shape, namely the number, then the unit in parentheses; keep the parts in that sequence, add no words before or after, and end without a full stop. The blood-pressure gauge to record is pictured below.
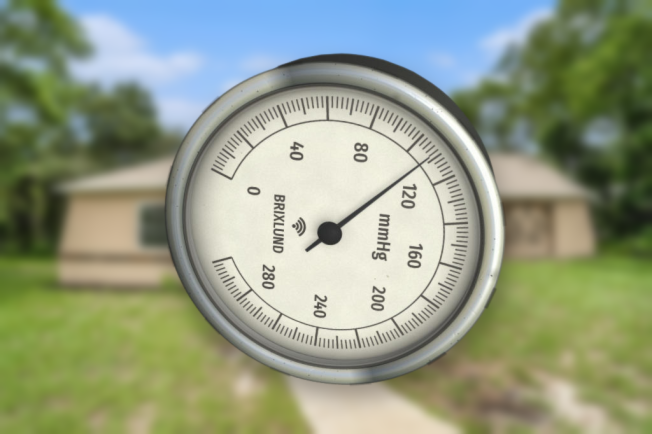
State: 108 (mmHg)
